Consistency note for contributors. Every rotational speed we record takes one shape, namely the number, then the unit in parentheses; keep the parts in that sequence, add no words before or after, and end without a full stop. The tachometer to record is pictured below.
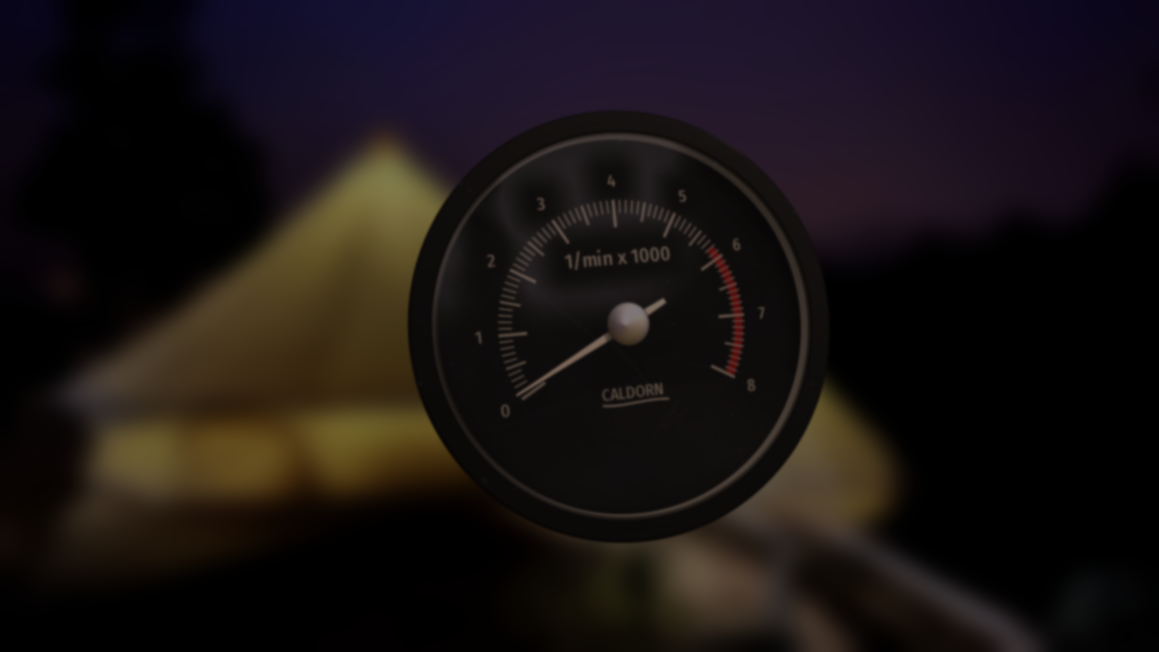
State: 100 (rpm)
